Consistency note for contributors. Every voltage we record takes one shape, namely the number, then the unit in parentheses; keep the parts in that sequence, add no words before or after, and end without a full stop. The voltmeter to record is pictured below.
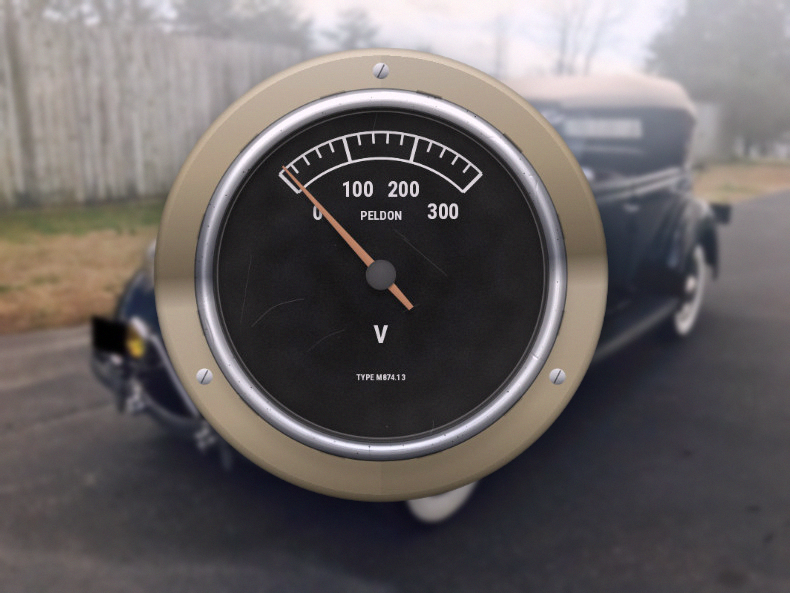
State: 10 (V)
